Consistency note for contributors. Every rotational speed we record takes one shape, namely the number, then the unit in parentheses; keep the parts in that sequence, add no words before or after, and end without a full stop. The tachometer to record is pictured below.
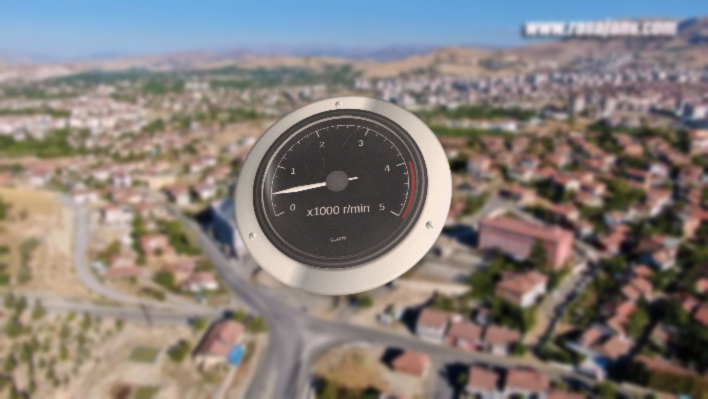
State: 400 (rpm)
